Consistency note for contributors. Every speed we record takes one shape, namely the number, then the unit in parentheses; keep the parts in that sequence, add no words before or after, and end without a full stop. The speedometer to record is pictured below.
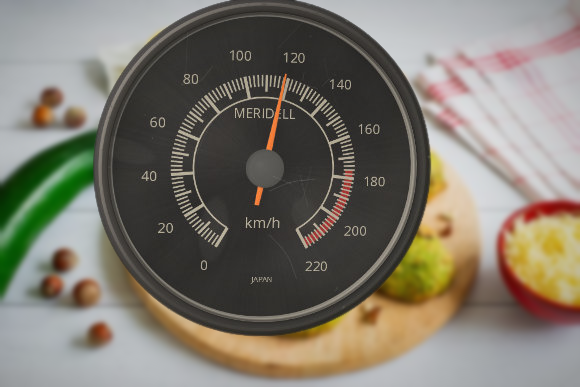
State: 118 (km/h)
